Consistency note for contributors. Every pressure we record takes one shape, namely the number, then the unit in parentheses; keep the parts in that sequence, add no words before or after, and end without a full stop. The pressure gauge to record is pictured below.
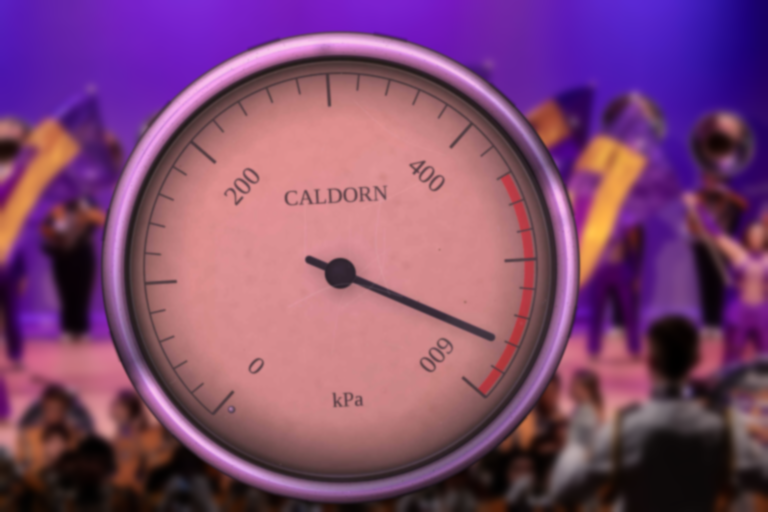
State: 560 (kPa)
